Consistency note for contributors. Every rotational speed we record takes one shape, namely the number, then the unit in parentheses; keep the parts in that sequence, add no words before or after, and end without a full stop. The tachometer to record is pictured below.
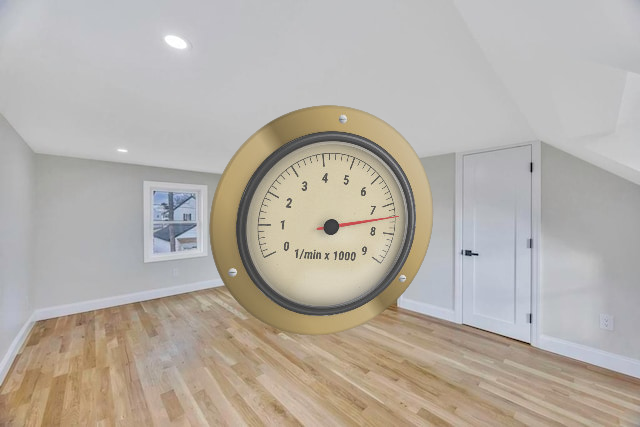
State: 7400 (rpm)
